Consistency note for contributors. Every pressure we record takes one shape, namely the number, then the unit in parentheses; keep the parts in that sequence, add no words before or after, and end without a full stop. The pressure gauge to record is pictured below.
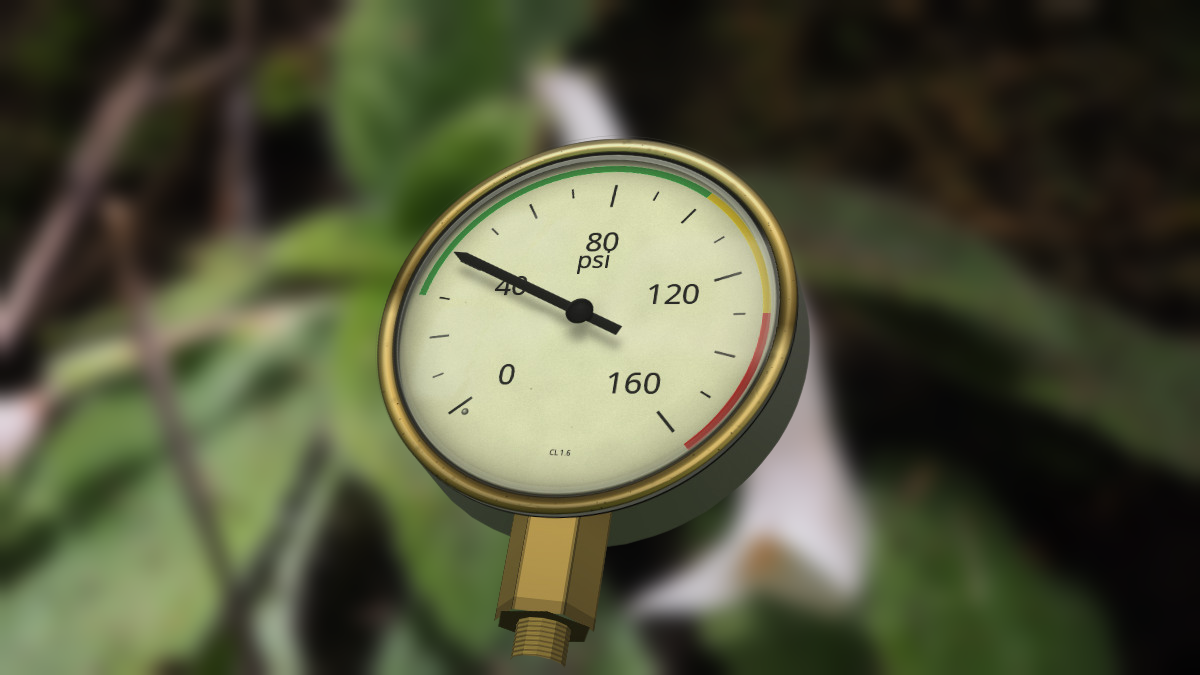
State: 40 (psi)
